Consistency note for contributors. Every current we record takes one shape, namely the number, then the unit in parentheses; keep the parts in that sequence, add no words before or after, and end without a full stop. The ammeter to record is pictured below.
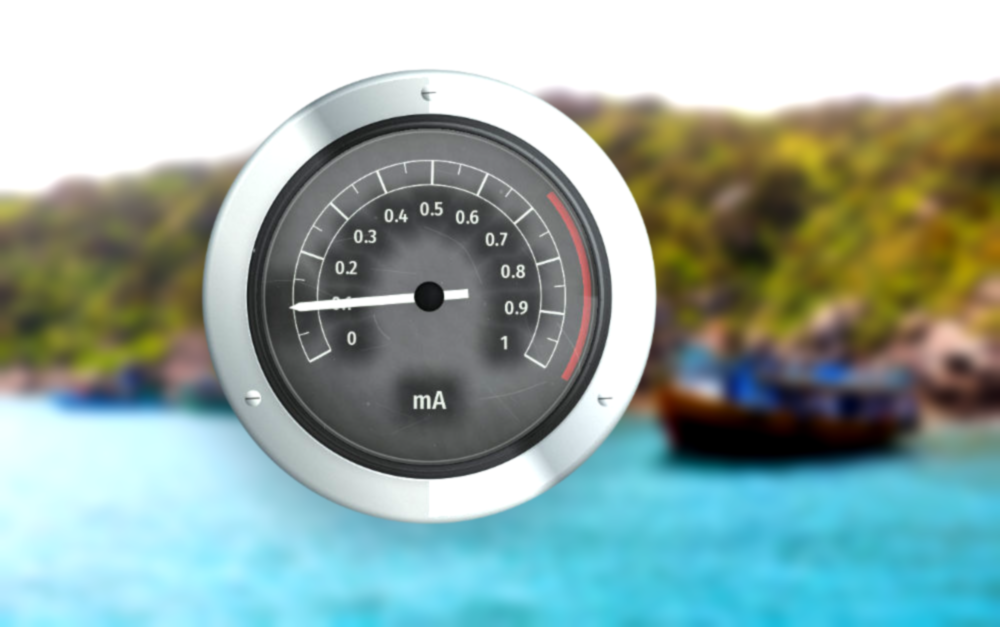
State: 0.1 (mA)
